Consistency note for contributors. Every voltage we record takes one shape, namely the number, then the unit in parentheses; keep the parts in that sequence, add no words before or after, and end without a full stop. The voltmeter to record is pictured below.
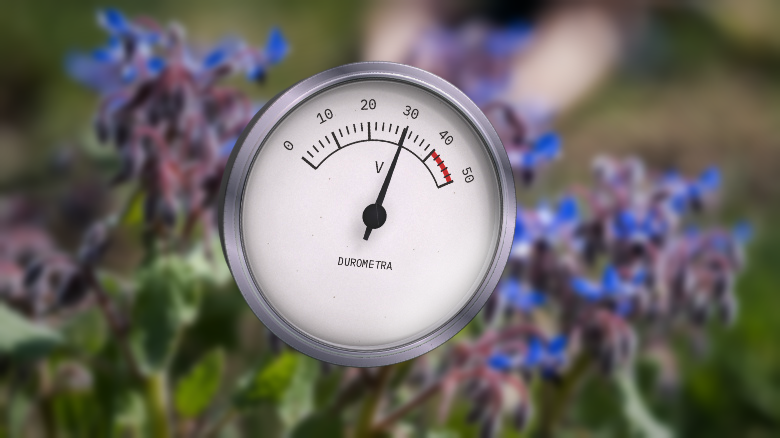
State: 30 (V)
